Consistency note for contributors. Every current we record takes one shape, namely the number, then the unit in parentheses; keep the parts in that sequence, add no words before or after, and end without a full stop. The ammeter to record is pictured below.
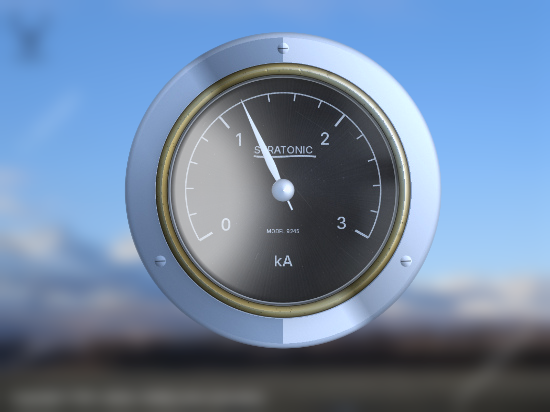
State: 1.2 (kA)
